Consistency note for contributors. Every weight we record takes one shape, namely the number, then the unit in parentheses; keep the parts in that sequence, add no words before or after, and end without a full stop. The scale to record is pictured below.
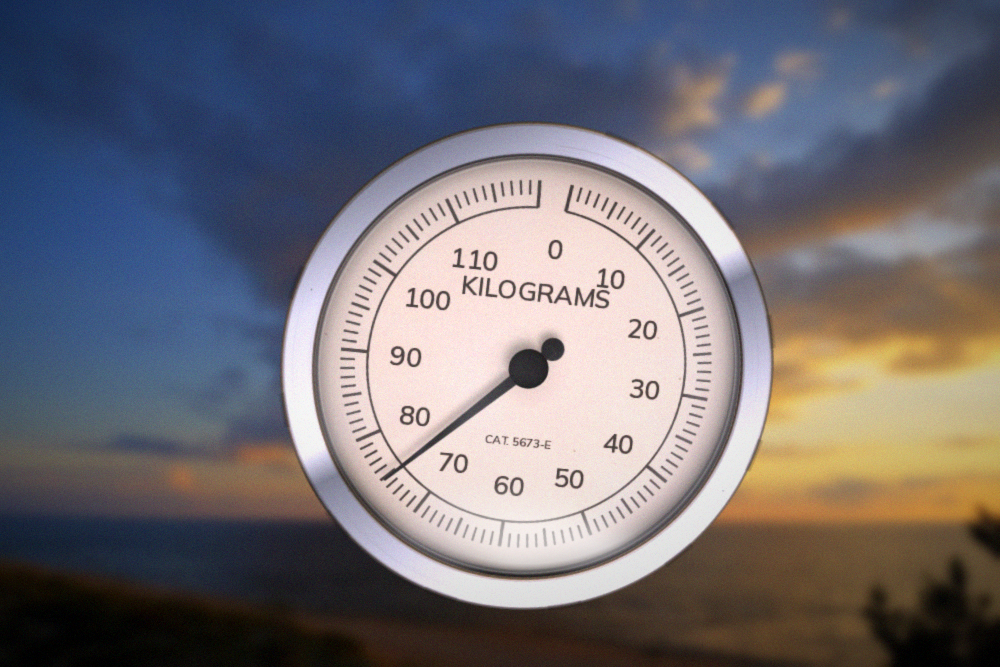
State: 75 (kg)
